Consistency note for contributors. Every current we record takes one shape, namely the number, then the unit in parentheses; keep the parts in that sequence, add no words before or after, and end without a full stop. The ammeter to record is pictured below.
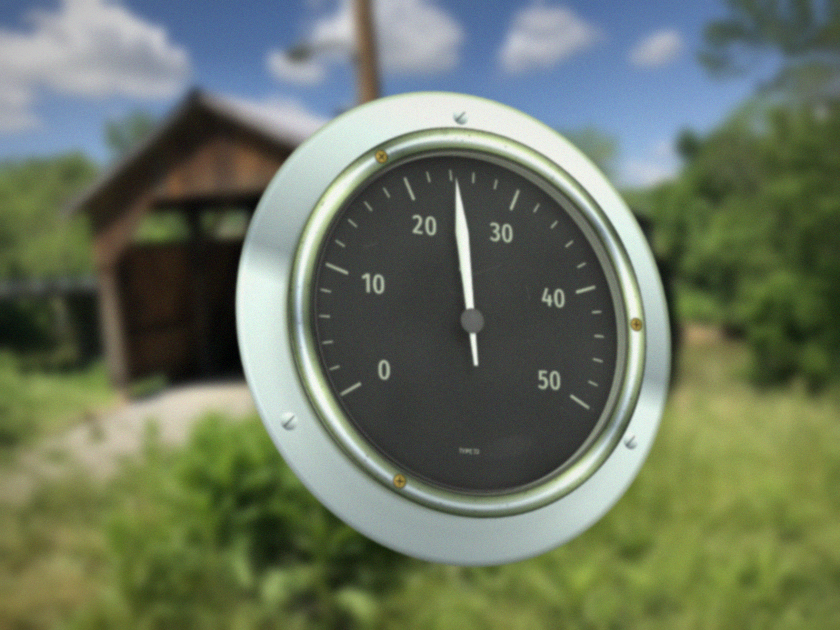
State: 24 (A)
